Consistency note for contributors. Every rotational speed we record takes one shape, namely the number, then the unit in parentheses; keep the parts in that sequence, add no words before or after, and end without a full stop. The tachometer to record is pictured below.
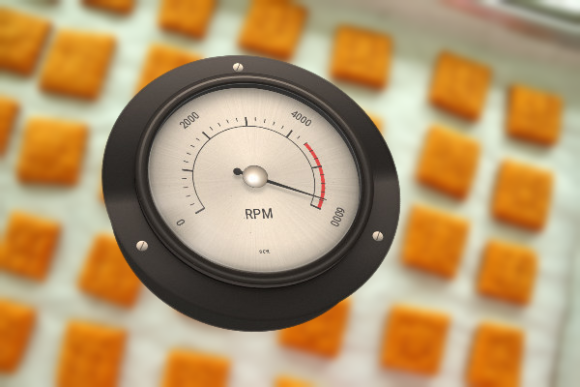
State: 5800 (rpm)
